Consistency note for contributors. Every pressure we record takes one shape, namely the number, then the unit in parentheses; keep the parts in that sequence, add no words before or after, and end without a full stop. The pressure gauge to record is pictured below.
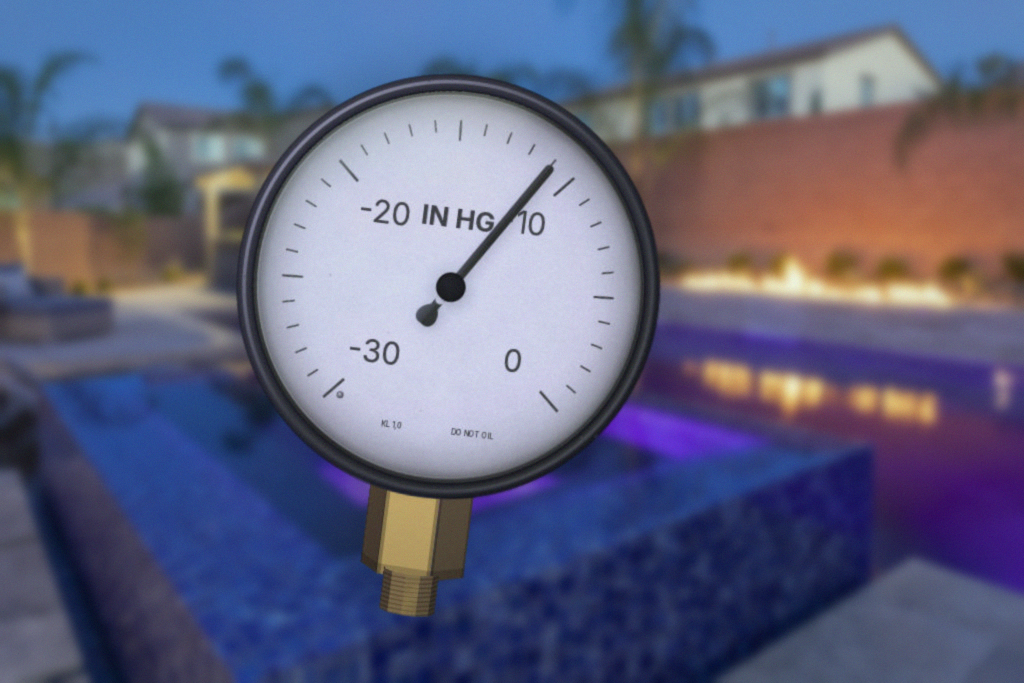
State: -11 (inHg)
